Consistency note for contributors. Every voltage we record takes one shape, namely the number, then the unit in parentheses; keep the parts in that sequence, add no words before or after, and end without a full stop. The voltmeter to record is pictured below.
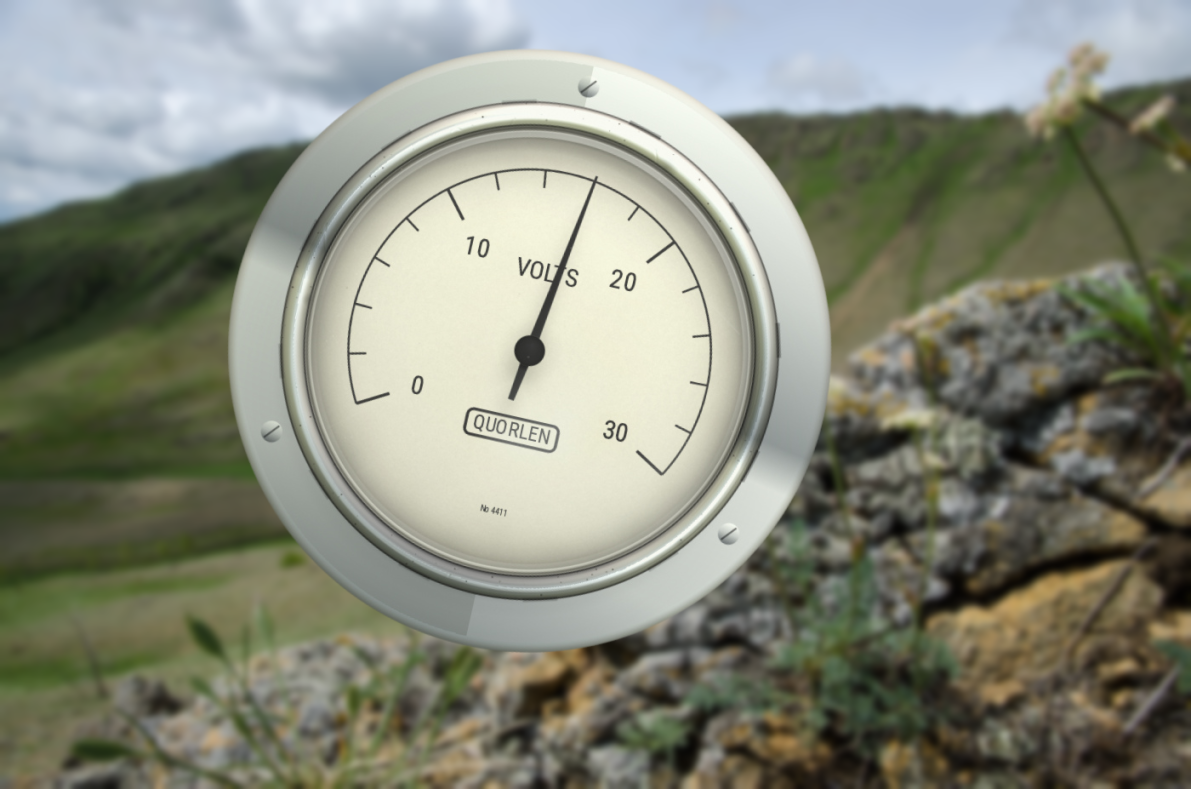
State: 16 (V)
